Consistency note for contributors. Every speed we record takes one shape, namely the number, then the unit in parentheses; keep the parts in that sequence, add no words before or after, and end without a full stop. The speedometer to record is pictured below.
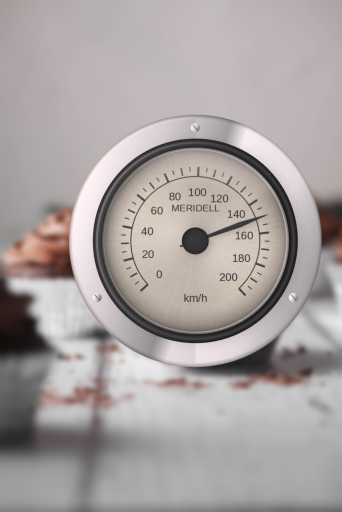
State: 150 (km/h)
